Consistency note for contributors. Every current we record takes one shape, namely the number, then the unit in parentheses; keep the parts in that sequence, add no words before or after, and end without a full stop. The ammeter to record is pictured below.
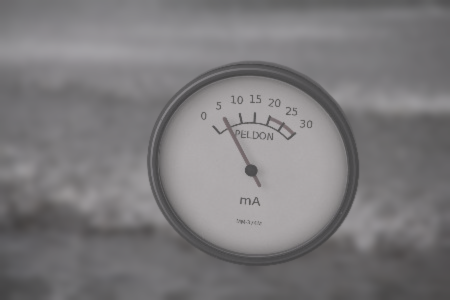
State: 5 (mA)
